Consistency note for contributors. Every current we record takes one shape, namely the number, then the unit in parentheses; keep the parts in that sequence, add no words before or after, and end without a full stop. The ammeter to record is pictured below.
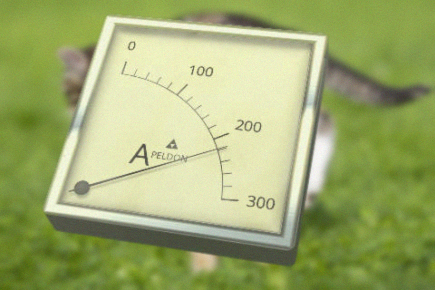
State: 220 (A)
